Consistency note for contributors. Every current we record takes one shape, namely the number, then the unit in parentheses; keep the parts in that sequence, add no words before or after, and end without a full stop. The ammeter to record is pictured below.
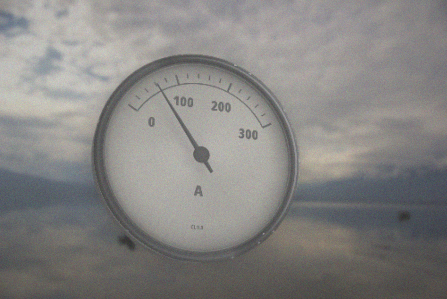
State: 60 (A)
